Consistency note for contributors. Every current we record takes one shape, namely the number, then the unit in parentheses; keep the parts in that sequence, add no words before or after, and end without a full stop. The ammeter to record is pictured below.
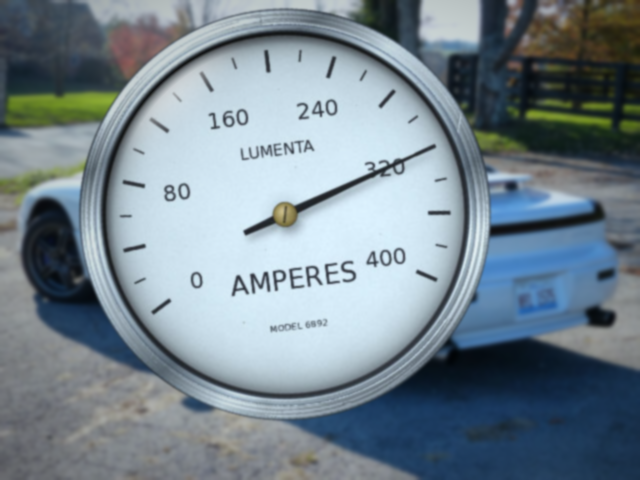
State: 320 (A)
